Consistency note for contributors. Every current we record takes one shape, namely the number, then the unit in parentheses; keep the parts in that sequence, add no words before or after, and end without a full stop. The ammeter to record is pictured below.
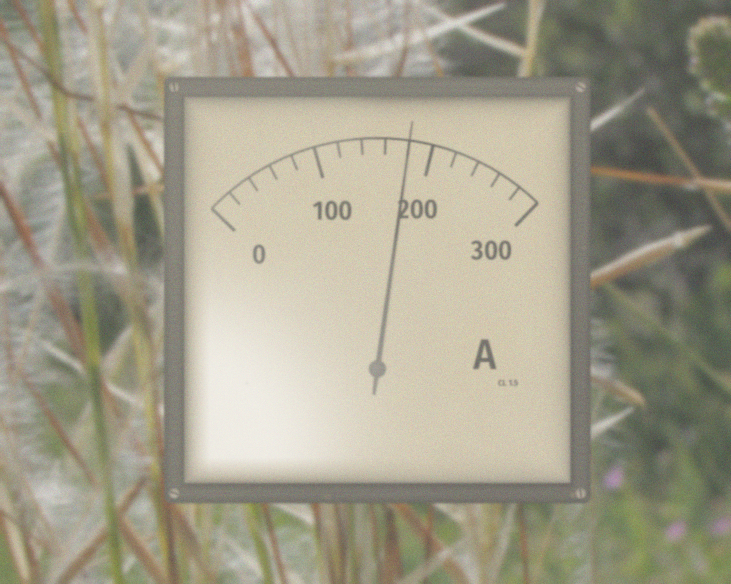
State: 180 (A)
